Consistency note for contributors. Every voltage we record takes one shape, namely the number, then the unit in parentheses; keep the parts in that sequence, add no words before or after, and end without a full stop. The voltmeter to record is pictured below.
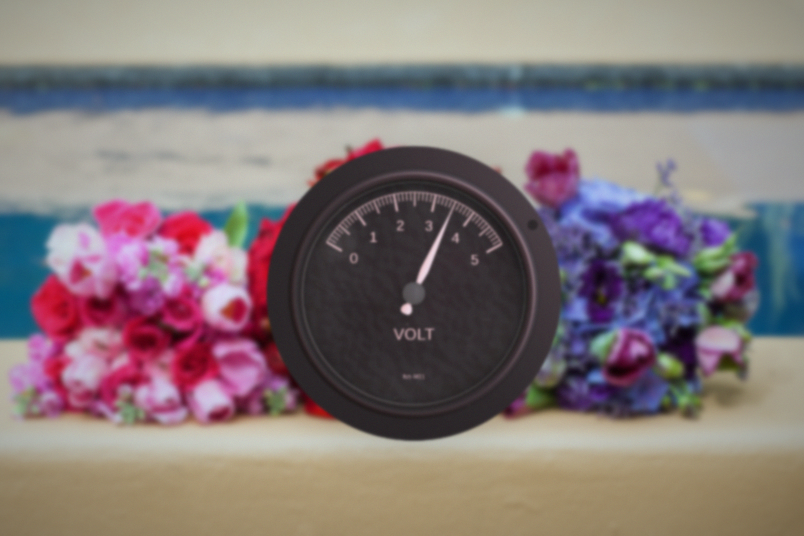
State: 3.5 (V)
